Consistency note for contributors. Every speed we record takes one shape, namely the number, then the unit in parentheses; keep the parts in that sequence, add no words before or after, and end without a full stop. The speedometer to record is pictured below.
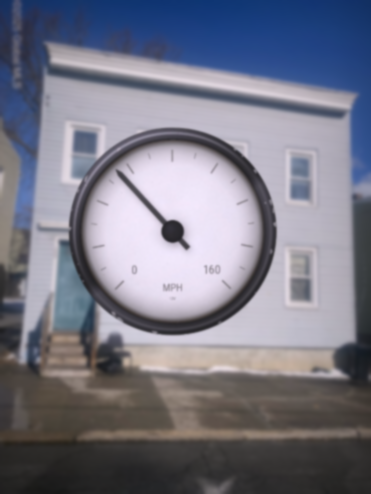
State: 55 (mph)
